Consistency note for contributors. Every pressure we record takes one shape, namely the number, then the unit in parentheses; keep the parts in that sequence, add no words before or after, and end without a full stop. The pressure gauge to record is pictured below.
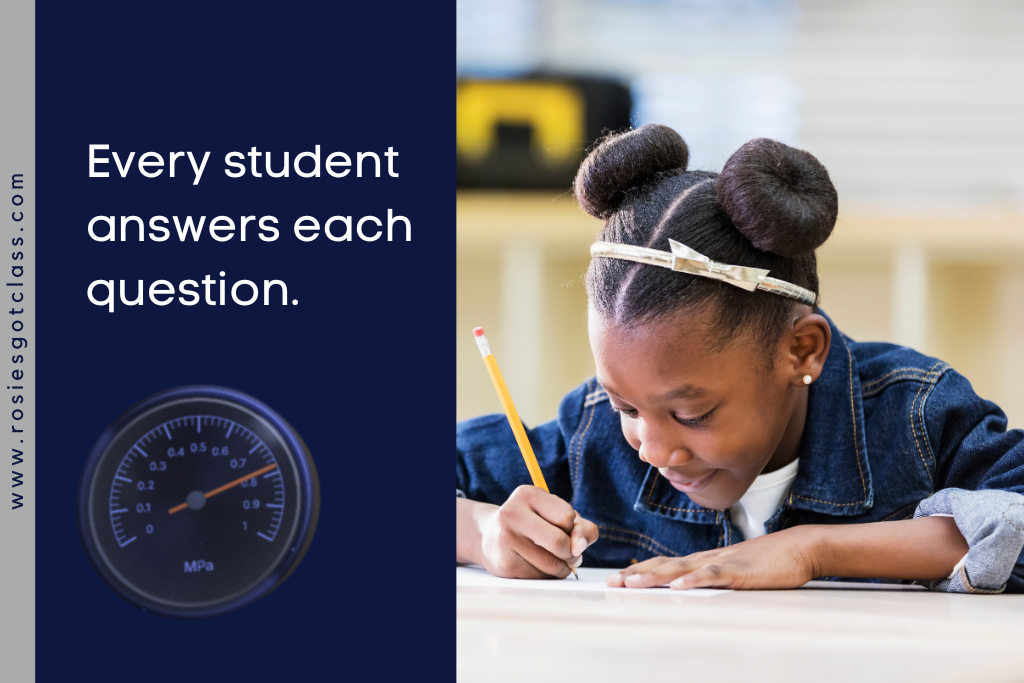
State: 0.78 (MPa)
